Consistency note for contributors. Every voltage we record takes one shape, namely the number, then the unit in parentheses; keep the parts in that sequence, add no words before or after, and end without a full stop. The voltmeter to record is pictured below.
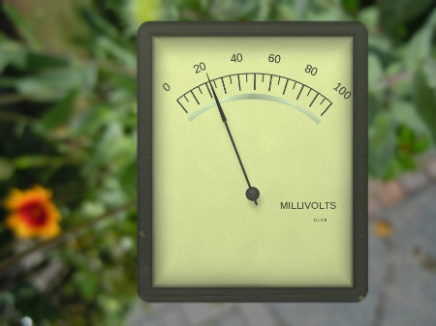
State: 22.5 (mV)
